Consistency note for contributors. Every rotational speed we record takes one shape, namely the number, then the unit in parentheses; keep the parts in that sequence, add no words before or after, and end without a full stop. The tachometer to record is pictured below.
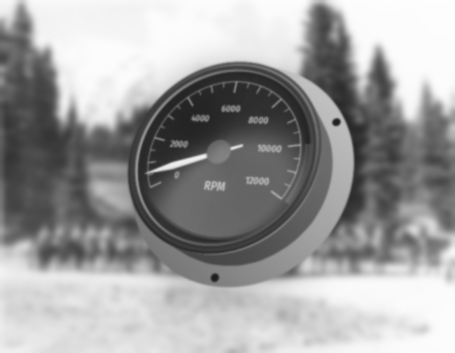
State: 500 (rpm)
